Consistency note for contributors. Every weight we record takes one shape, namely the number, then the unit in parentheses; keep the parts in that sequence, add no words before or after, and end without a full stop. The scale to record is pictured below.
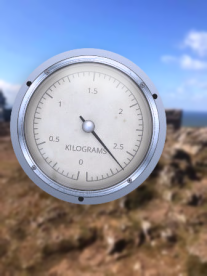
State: 2.65 (kg)
